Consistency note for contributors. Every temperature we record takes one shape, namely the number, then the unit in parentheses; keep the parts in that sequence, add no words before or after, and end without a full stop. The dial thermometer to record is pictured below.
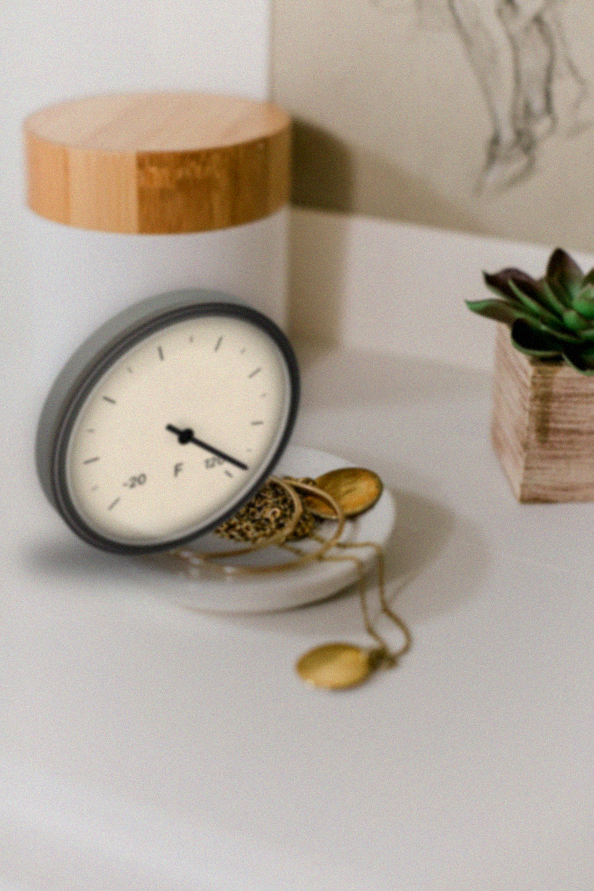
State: 115 (°F)
